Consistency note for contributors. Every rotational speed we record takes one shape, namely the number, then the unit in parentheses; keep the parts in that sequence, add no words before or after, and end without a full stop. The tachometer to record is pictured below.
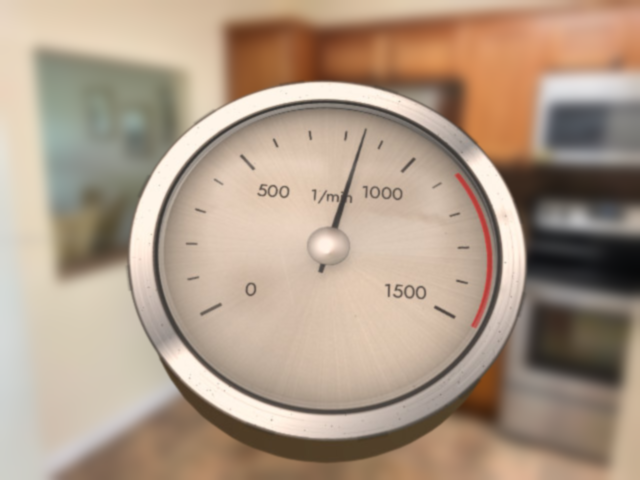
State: 850 (rpm)
